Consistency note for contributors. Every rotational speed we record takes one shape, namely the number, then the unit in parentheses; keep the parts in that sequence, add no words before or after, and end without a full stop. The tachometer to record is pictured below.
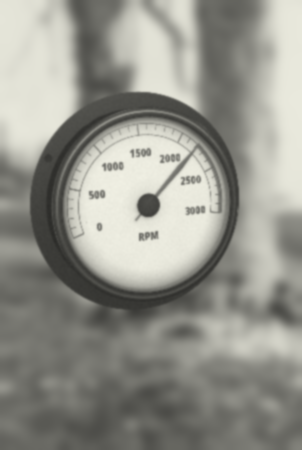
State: 2200 (rpm)
